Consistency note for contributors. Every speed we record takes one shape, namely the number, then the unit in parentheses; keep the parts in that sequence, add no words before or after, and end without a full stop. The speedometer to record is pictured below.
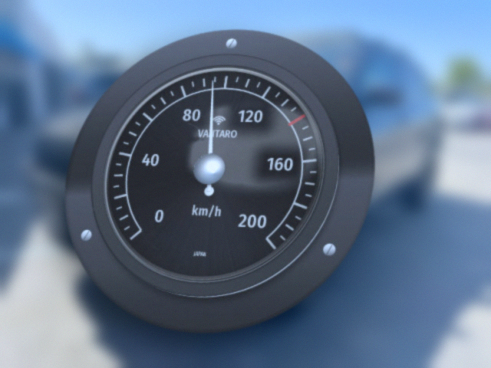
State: 95 (km/h)
